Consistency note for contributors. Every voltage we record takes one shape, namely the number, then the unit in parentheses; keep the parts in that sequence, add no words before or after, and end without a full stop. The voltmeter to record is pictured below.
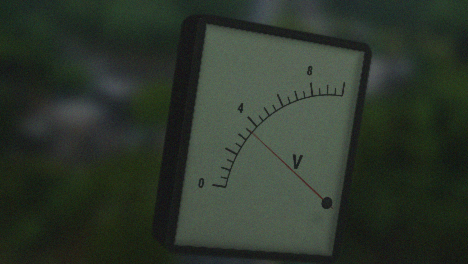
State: 3.5 (V)
